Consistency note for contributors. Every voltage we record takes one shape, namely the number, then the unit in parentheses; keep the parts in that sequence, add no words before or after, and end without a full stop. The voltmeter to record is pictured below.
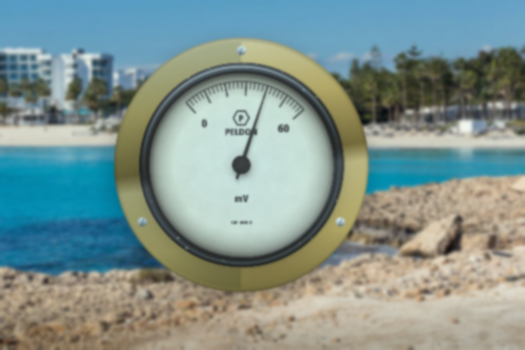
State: 40 (mV)
